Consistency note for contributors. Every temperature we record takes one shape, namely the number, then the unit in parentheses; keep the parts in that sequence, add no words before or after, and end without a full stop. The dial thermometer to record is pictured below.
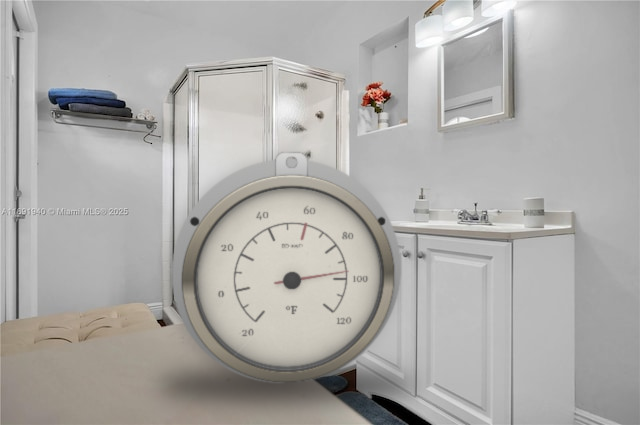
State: 95 (°F)
